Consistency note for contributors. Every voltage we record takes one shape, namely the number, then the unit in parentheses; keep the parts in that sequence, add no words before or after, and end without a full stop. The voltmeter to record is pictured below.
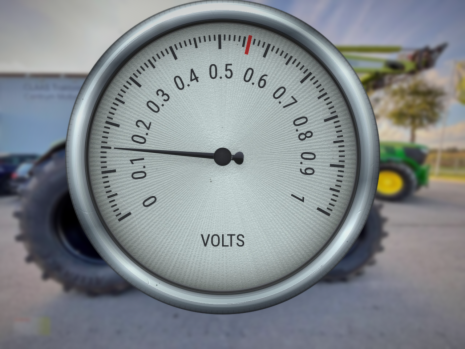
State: 0.15 (V)
